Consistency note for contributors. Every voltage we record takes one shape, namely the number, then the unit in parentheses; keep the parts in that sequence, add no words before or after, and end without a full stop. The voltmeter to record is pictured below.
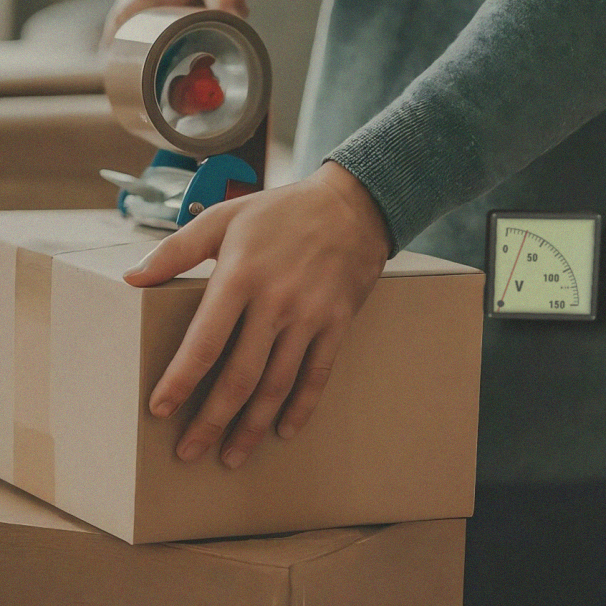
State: 25 (V)
